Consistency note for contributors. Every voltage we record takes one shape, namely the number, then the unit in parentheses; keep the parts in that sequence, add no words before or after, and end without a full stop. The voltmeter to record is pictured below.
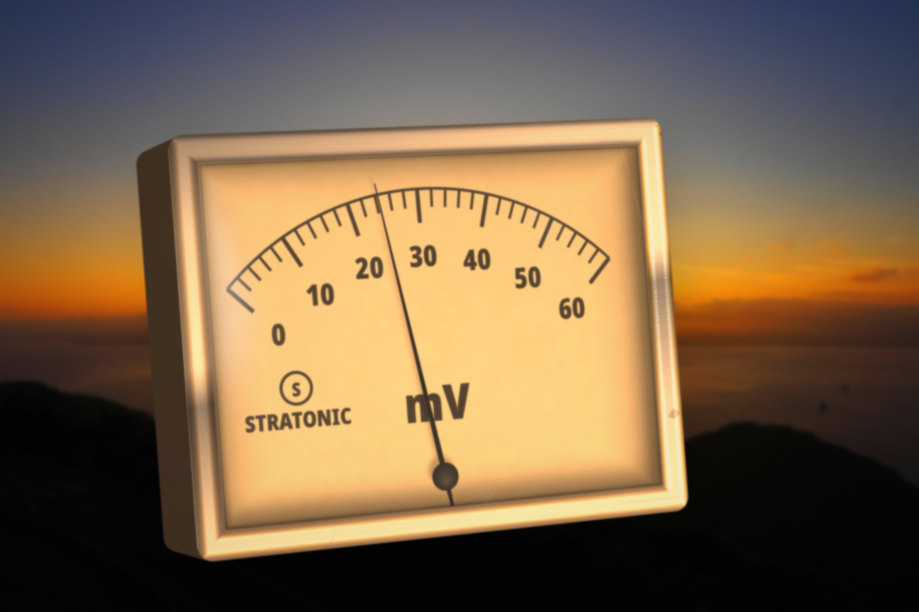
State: 24 (mV)
